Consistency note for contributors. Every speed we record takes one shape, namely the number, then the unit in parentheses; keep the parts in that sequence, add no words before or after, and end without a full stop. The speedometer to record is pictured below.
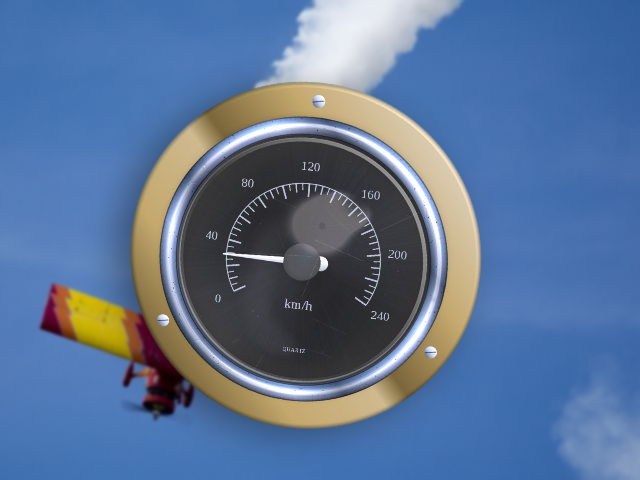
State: 30 (km/h)
